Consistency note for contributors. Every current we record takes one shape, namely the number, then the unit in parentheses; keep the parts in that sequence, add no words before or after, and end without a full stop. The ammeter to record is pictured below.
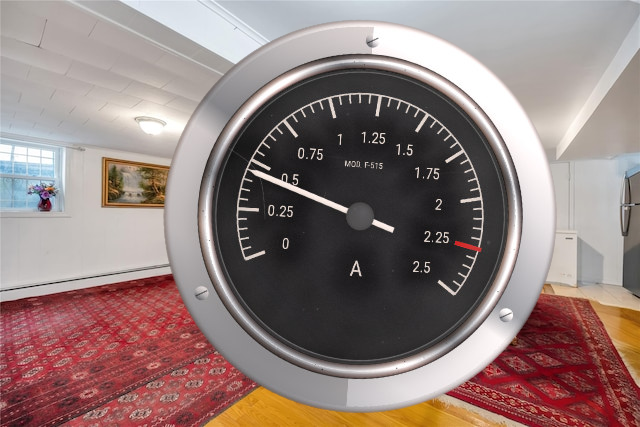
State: 0.45 (A)
